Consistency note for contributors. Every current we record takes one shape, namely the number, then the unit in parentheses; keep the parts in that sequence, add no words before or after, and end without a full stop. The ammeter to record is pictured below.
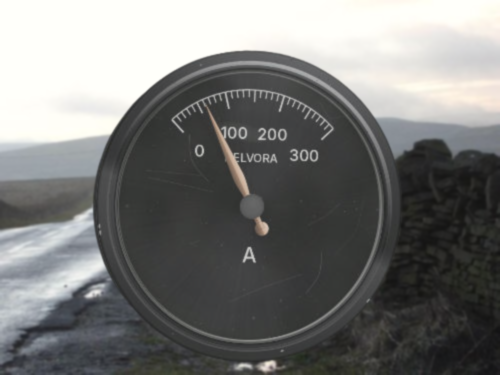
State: 60 (A)
